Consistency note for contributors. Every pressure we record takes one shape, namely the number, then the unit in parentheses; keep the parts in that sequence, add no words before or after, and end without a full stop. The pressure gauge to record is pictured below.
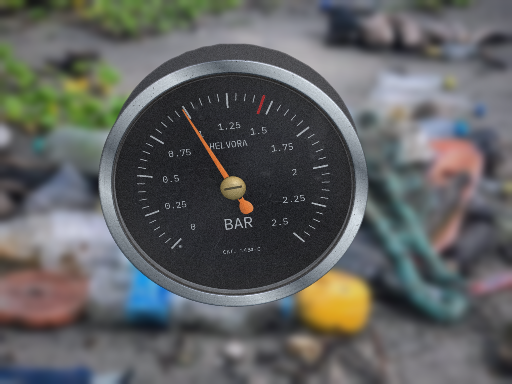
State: 1 (bar)
